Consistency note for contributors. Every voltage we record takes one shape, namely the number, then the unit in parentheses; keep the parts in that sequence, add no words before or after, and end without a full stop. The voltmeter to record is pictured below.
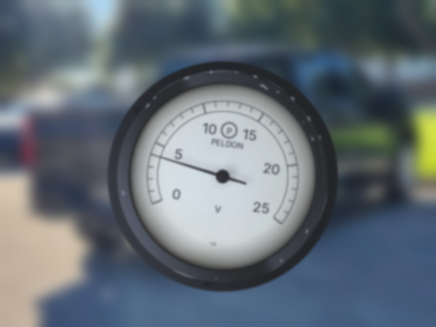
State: 4 (V)
